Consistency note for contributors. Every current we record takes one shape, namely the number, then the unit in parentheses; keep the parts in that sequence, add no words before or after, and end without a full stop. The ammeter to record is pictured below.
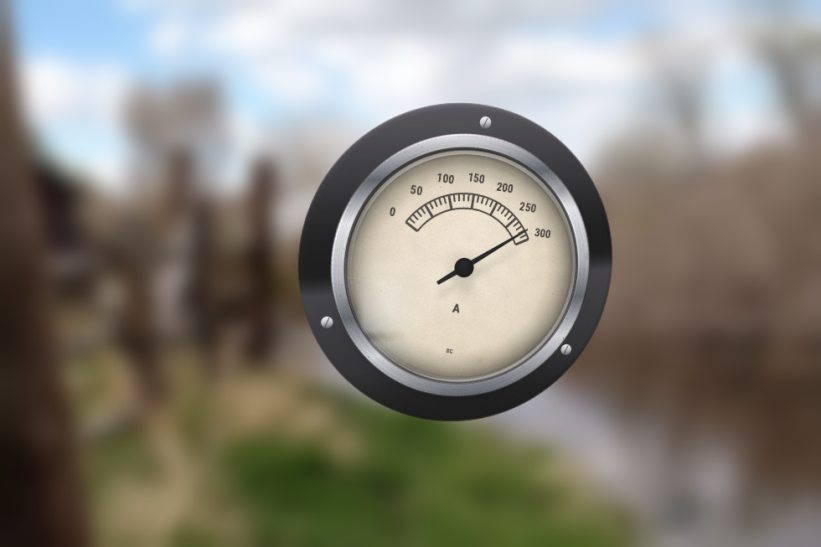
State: 280 (A)
